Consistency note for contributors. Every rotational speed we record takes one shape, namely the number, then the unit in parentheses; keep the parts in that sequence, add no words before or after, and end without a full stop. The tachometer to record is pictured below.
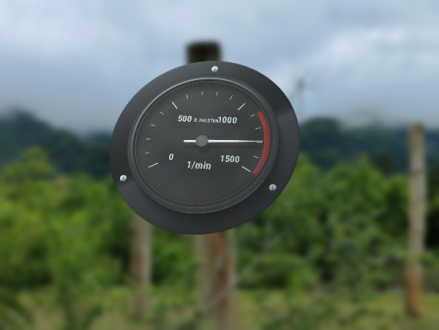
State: 1300 (rpm)
